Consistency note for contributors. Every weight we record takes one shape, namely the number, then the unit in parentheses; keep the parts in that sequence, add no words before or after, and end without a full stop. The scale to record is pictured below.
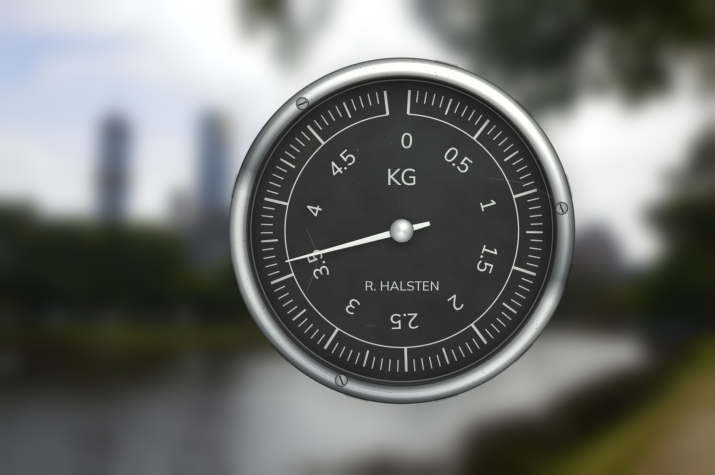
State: 3.6 (kg)
